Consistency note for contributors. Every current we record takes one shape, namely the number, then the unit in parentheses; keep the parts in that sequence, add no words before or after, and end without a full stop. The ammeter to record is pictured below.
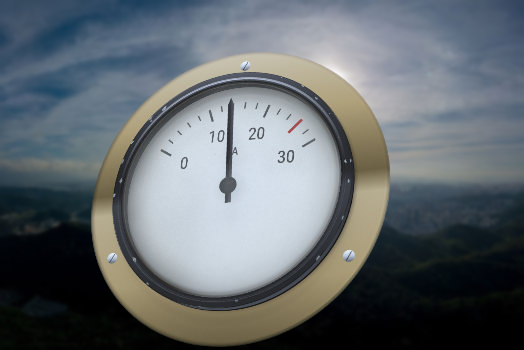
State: 14 (A)
